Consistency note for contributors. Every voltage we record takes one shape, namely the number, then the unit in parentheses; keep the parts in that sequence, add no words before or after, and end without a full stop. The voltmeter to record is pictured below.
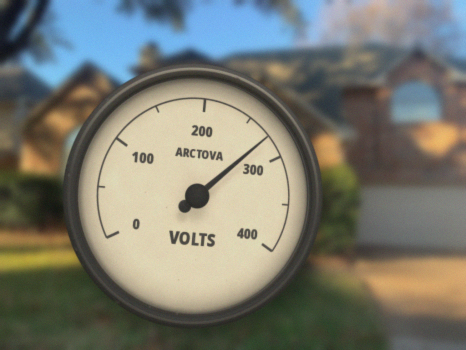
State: 275 (V)
